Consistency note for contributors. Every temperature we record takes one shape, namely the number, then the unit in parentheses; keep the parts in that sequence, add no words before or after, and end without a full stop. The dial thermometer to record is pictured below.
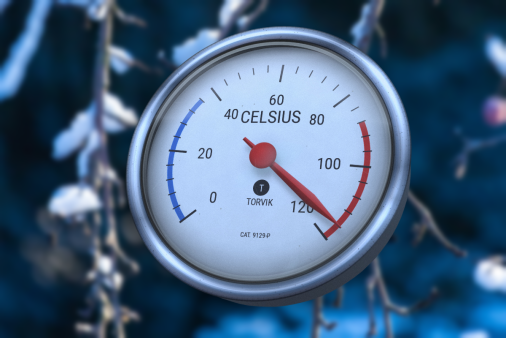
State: 116 (°C)
